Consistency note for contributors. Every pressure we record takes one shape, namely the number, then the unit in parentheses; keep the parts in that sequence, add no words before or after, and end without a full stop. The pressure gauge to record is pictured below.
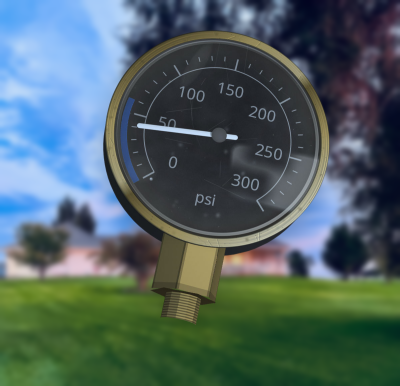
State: 40 (psi)
